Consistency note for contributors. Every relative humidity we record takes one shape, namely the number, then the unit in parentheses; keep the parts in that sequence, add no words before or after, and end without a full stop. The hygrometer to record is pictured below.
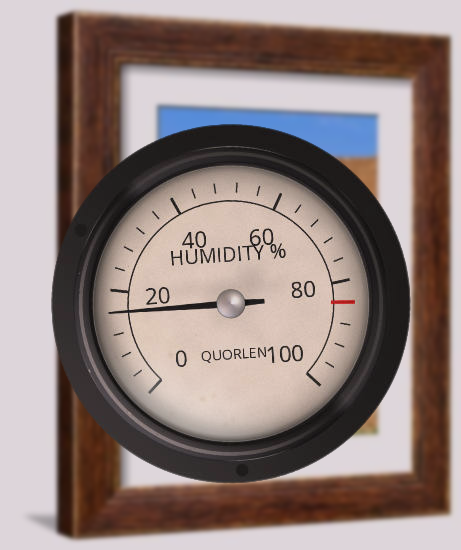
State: 16 (%)
